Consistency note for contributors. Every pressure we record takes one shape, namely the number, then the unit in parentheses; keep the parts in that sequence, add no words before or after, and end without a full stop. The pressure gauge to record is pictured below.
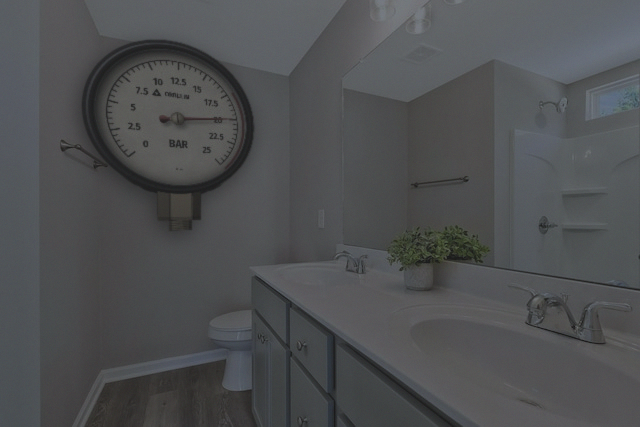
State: 20 (bar)
